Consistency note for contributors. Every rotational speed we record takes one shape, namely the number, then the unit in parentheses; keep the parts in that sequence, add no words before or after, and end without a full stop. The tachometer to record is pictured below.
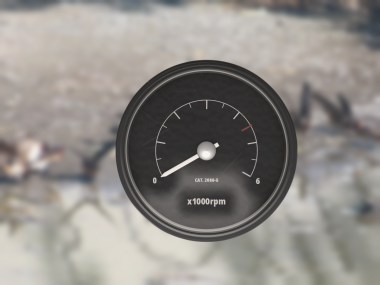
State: 0 (rpm)
